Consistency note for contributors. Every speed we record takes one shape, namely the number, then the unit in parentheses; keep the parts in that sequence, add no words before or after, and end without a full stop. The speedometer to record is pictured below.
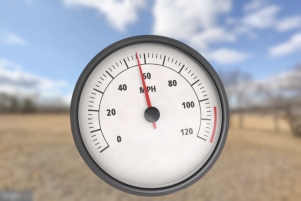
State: 56 (mph)
